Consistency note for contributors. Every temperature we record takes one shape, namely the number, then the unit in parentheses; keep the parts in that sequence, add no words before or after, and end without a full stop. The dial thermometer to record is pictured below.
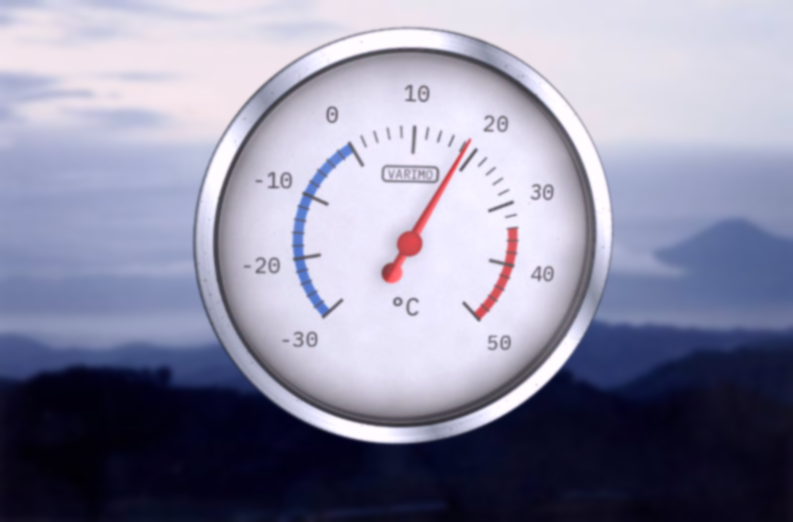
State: 18 (°C)
